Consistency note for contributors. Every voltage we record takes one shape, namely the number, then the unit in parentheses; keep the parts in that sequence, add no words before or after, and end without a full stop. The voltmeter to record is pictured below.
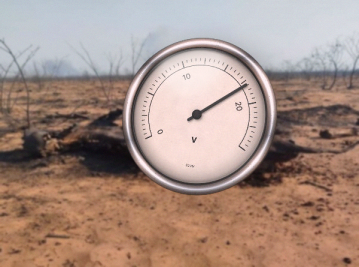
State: 18 (V)
